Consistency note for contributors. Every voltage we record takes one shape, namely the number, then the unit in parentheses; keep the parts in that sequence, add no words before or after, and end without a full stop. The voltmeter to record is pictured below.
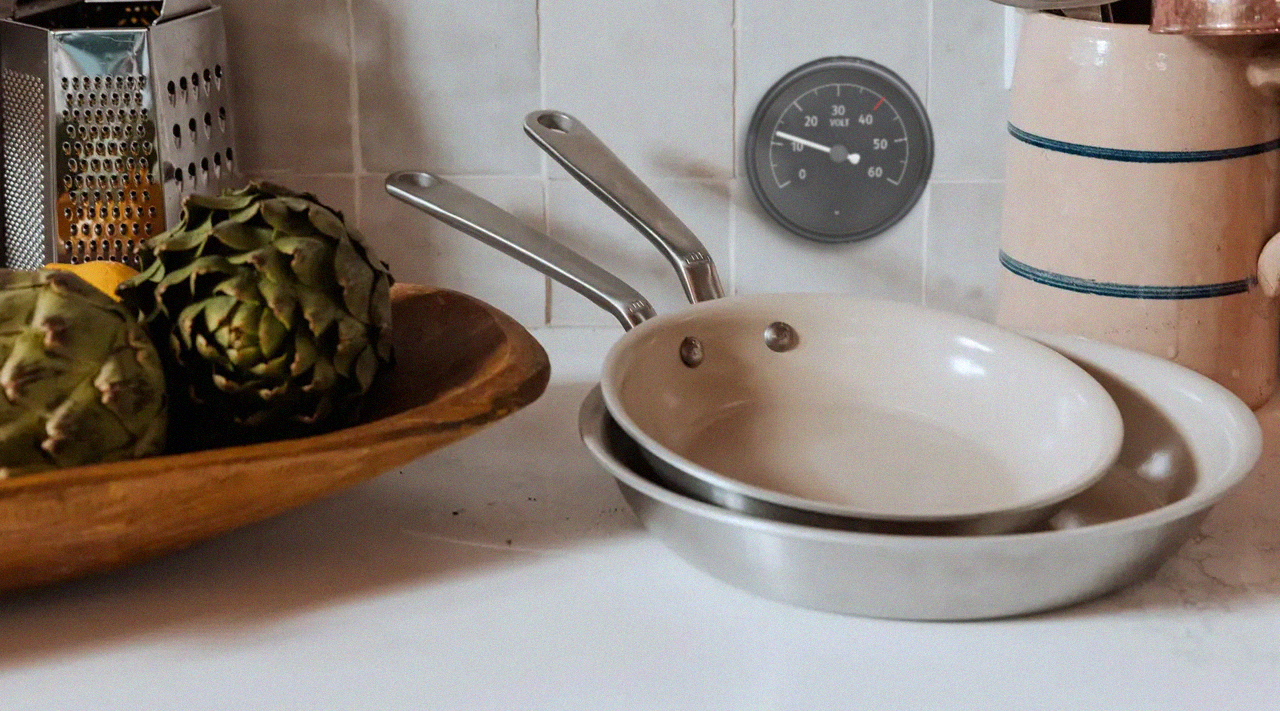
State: 12.5 (V)
